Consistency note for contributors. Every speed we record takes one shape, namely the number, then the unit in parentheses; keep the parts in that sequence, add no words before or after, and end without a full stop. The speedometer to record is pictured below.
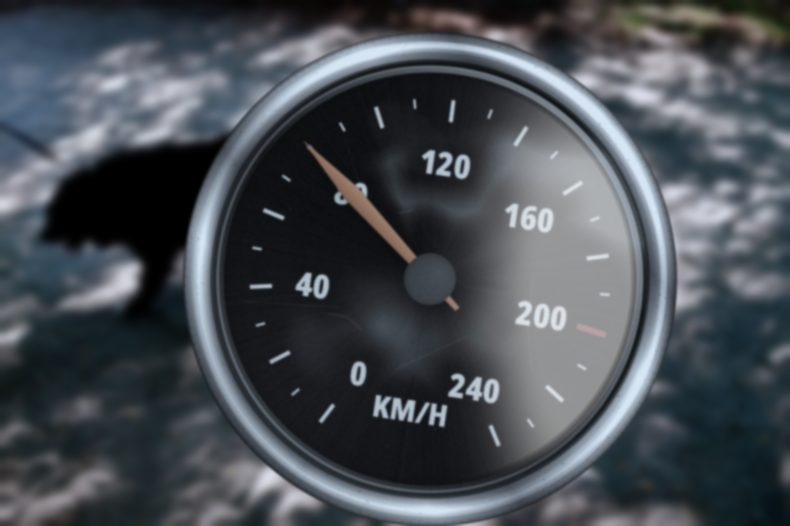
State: 80 (km/h)
